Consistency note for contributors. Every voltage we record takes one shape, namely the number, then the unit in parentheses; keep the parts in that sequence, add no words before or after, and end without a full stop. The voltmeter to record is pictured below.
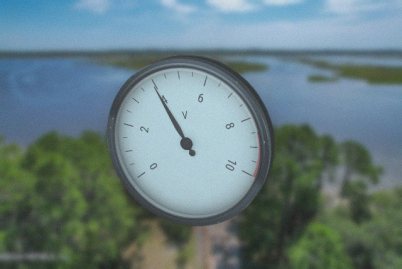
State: 4 (V)
